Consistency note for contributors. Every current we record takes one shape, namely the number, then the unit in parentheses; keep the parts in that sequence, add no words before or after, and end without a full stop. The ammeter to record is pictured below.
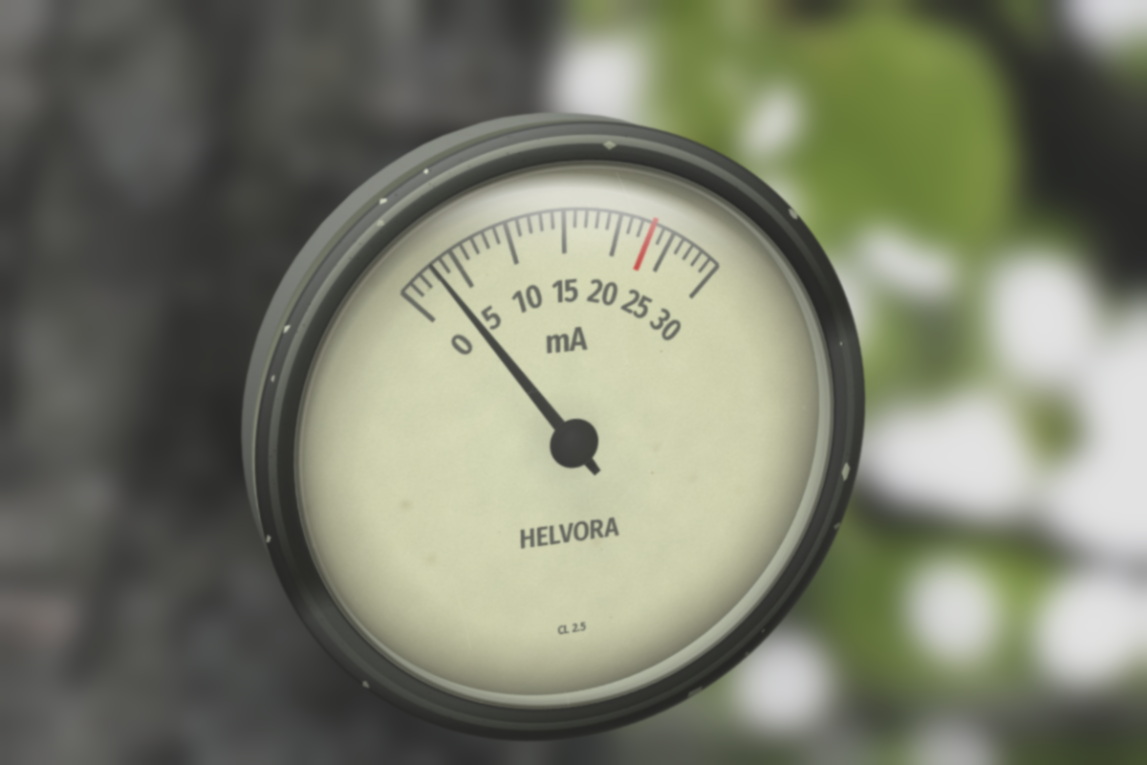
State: 3 (mA)
